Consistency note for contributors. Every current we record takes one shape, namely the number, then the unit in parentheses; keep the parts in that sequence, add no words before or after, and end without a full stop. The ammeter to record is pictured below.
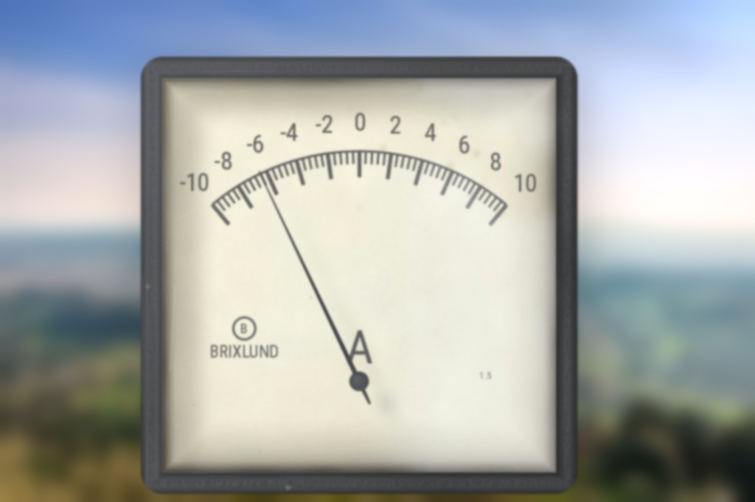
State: -6.4 (A)
